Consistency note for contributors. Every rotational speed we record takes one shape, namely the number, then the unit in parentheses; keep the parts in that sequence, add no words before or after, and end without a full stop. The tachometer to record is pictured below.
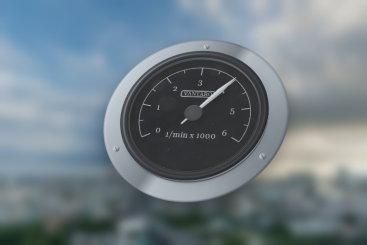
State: 4000 (rpm)
